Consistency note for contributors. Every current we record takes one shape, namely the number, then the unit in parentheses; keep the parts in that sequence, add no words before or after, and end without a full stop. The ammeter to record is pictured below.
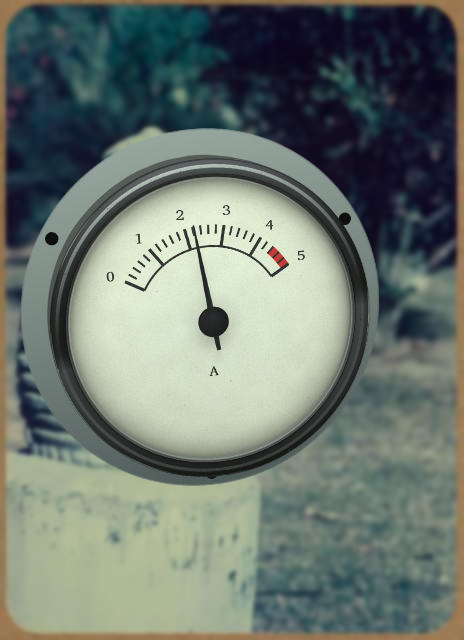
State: 2.2 (A)
